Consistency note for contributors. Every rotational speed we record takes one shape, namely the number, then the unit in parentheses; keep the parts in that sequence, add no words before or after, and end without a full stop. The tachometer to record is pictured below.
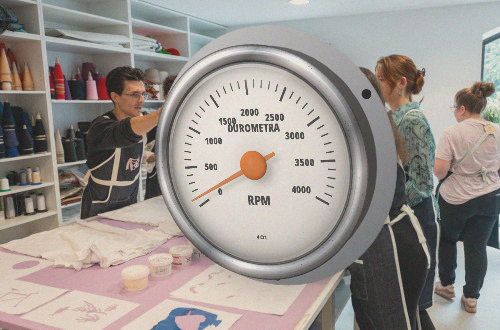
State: 100 (rpm)
